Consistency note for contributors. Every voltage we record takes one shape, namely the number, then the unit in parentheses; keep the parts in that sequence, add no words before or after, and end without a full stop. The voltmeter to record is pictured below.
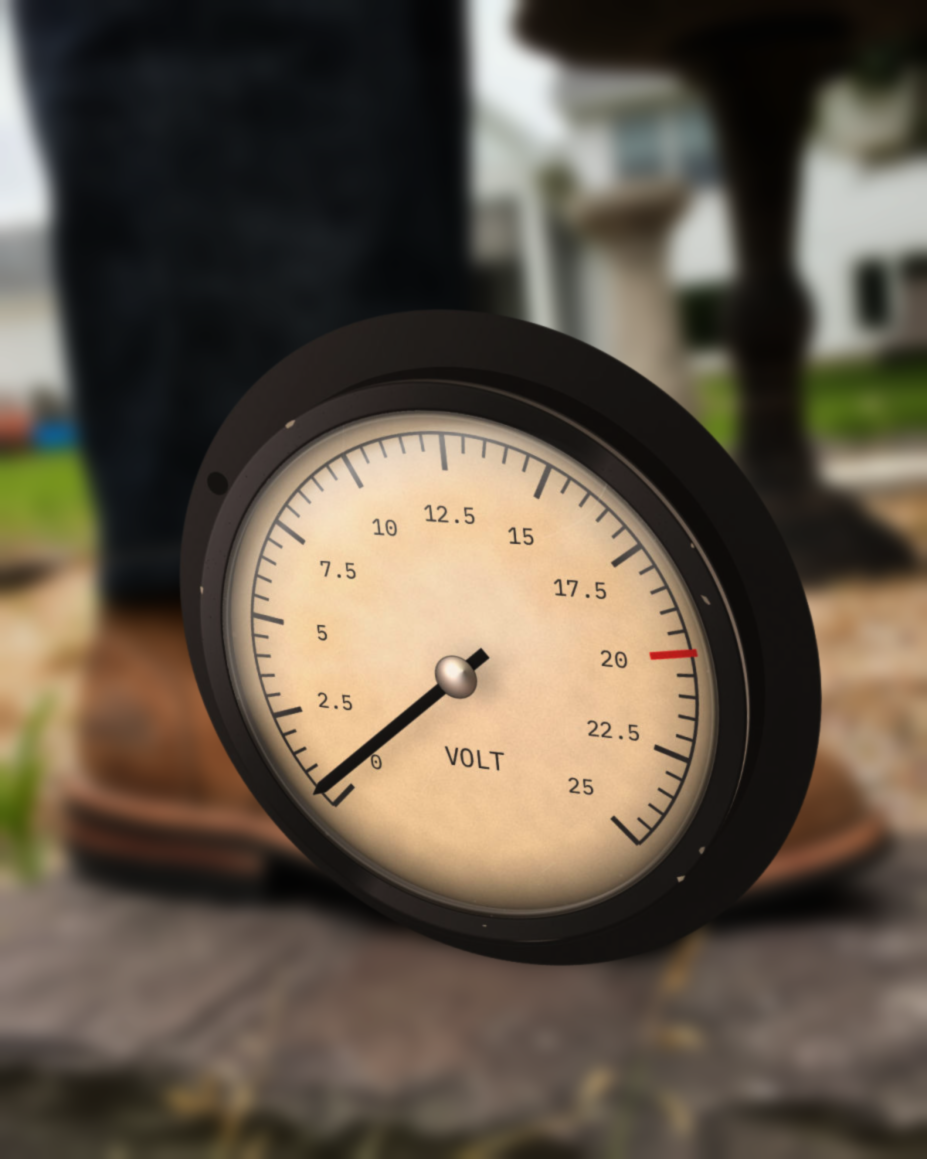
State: 0.5 (V)
